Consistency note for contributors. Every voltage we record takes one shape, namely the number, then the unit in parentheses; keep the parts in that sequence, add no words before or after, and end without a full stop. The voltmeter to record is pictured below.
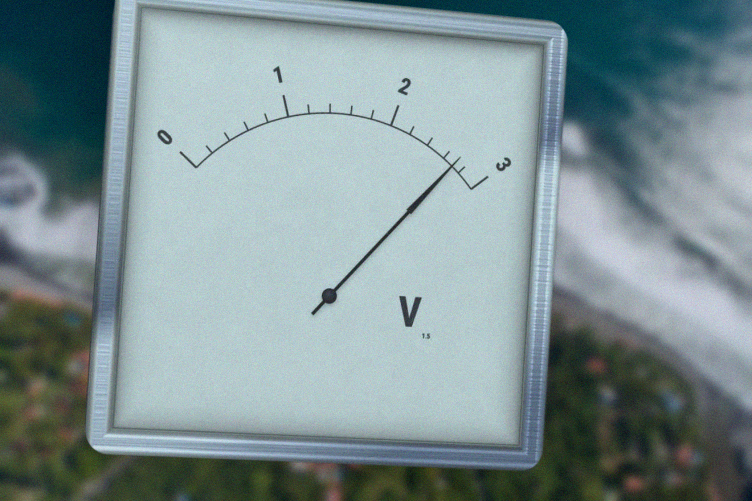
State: 2.7 (V)
